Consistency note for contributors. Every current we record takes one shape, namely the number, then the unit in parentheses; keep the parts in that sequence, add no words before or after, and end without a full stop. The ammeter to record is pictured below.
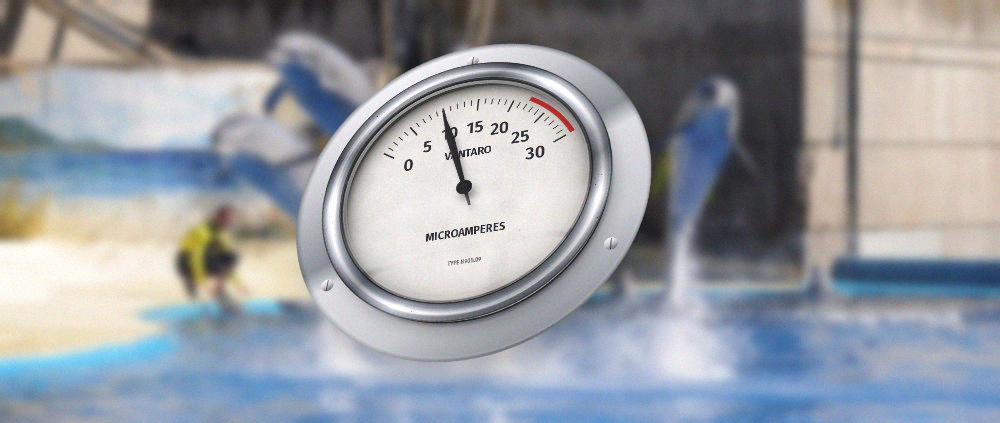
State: 10 (µA)
